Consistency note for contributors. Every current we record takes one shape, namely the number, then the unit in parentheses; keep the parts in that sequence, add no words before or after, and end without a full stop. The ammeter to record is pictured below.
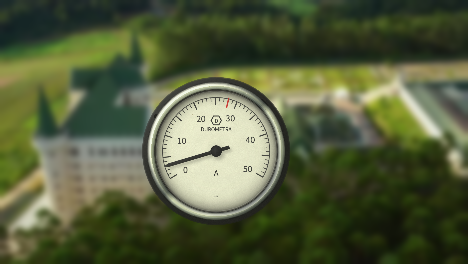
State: 3 (A)
